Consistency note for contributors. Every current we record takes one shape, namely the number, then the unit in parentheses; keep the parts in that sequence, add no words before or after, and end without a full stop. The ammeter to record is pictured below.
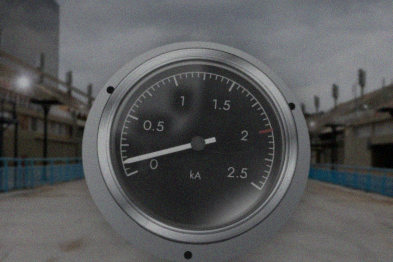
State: 0.1 (kA)
